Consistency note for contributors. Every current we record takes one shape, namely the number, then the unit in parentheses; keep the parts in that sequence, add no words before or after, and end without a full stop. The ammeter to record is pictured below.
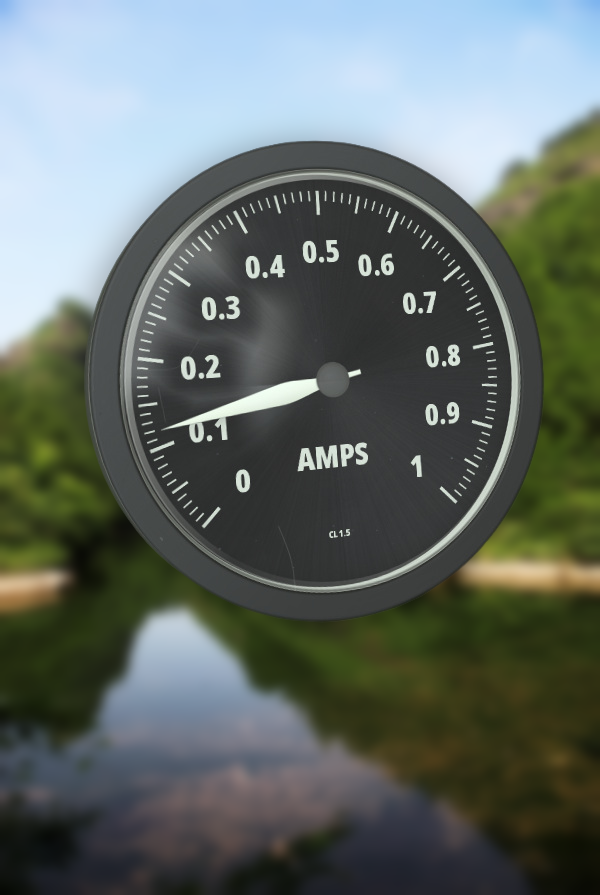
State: 0.12 (A)
